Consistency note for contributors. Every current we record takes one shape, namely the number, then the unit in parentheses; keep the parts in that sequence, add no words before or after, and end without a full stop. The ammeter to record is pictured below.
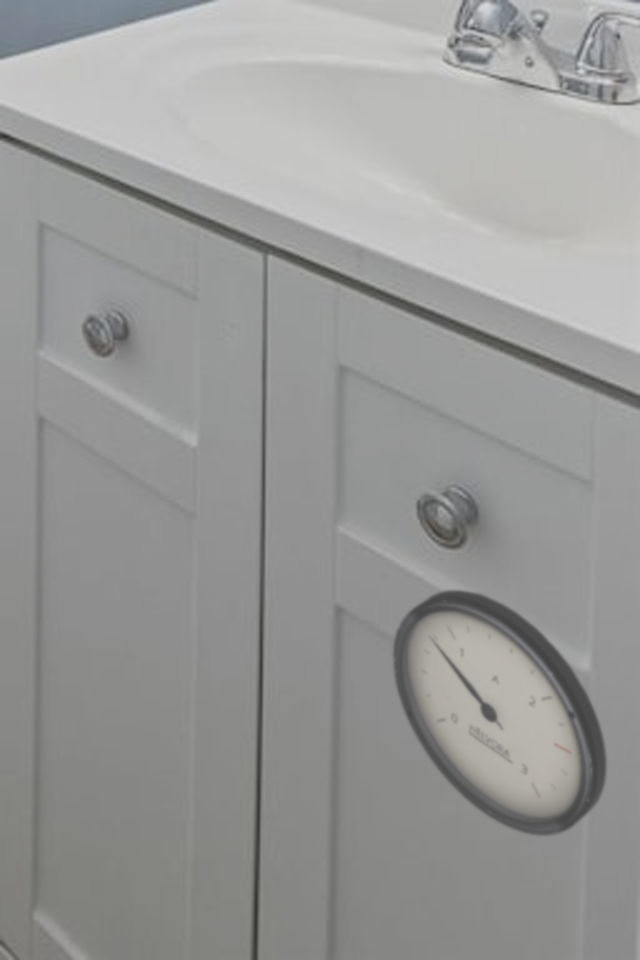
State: 0.8 (A)
